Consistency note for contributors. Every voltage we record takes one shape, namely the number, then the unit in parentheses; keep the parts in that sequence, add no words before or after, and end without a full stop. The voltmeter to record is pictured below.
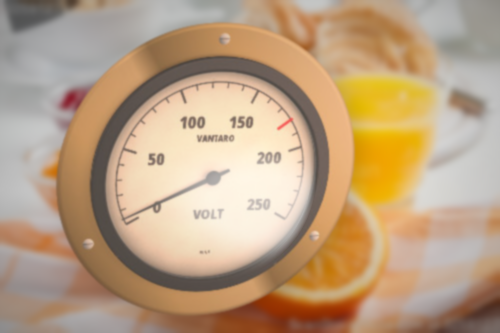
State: 5 (V)
